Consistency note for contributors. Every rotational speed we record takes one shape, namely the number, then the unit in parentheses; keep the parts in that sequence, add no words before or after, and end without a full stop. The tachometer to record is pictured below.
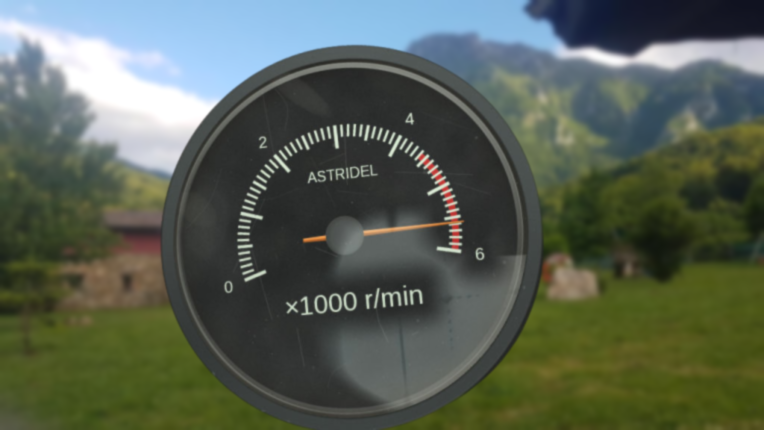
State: 5600 (rpm)
